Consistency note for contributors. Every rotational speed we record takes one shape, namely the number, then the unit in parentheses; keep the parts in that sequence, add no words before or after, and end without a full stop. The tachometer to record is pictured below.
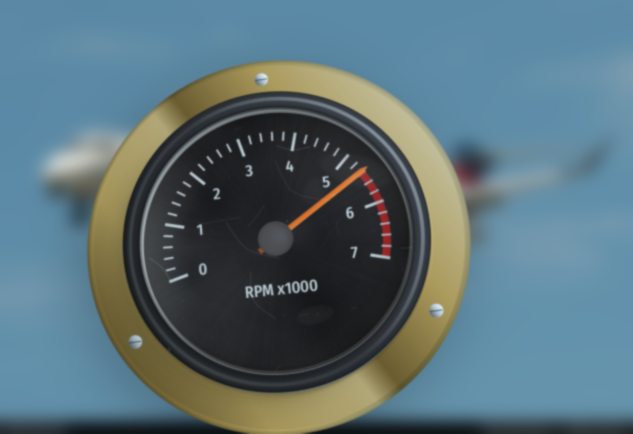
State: 5400 (rpm)
